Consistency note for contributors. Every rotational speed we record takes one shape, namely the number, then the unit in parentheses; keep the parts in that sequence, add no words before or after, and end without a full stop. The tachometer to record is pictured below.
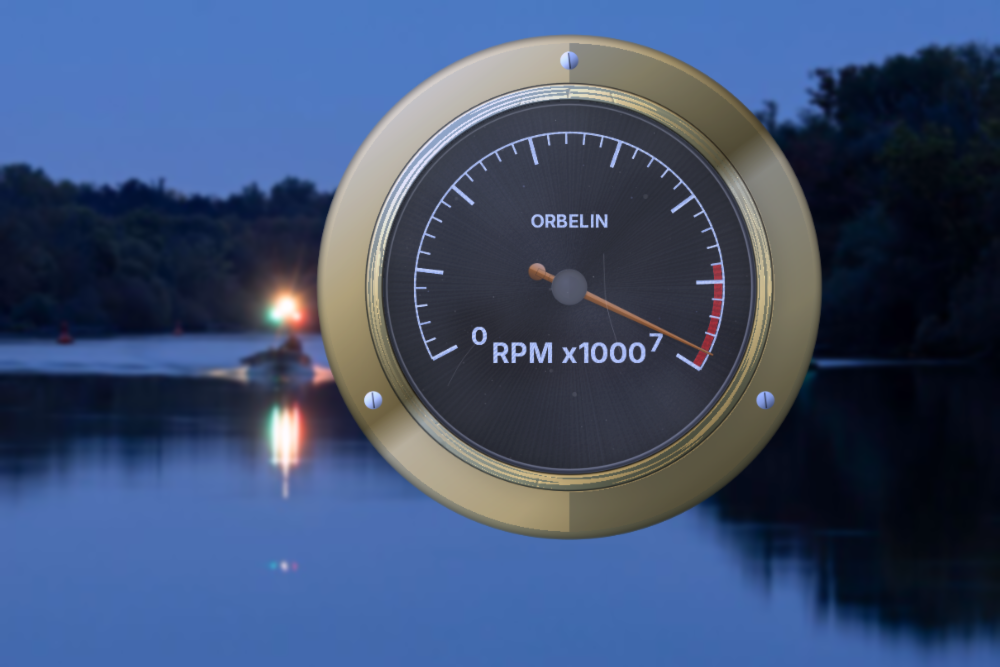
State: 6800 (rpm)
